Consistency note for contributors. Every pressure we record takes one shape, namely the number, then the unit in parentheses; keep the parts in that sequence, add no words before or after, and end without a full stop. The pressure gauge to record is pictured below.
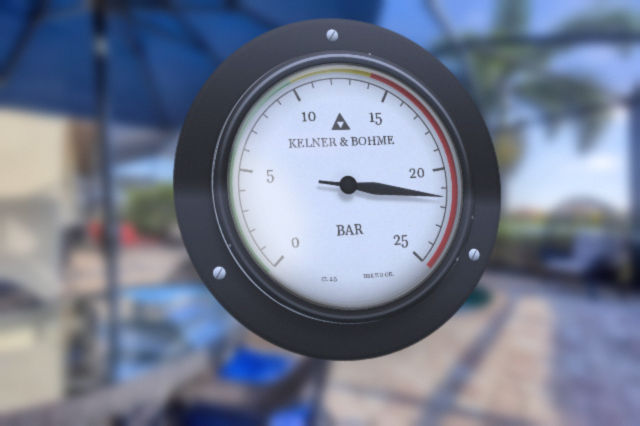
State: 21.5 (bar)
